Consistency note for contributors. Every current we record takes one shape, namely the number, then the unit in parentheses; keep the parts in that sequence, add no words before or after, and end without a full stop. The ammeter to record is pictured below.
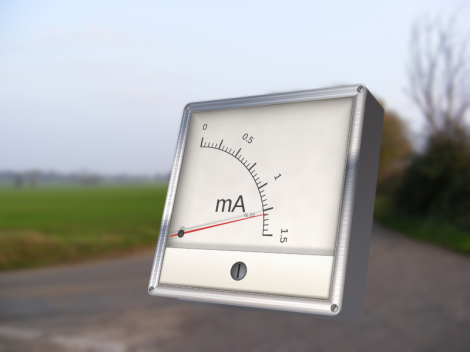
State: 1.3 (mA)
